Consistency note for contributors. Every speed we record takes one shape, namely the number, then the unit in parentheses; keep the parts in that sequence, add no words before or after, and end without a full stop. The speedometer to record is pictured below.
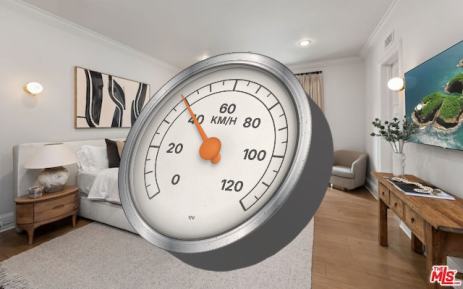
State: 40 (km/h)
